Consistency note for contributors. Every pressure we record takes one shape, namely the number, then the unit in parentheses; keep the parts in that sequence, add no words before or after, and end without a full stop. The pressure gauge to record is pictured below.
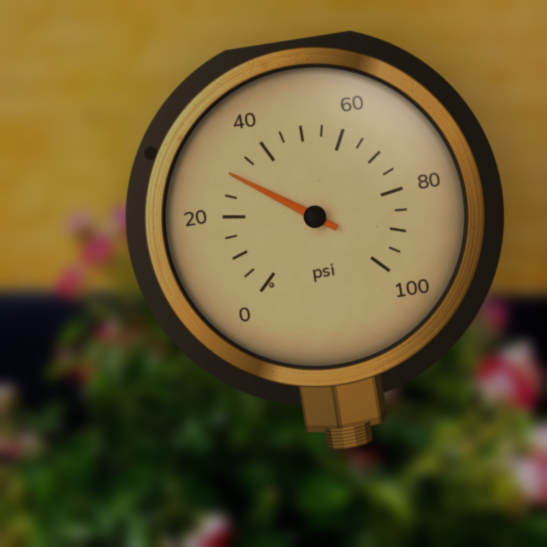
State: 30 (psi)
